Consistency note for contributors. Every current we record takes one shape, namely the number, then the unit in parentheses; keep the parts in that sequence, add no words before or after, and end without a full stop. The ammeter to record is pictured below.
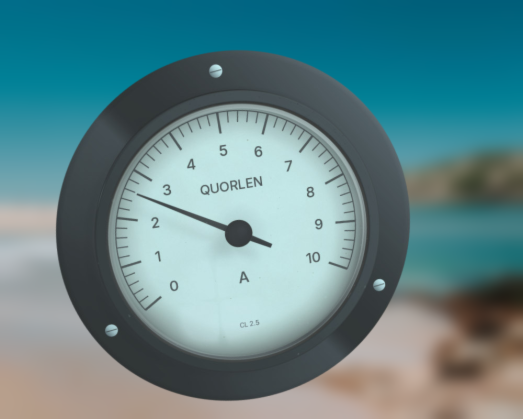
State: 2.6 (A)
